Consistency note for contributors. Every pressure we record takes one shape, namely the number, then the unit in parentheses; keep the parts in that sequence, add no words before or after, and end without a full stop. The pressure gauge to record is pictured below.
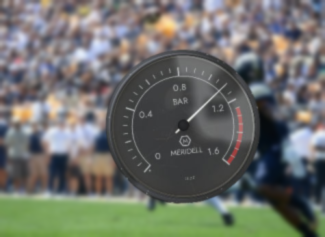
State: 1.1 (bar)
